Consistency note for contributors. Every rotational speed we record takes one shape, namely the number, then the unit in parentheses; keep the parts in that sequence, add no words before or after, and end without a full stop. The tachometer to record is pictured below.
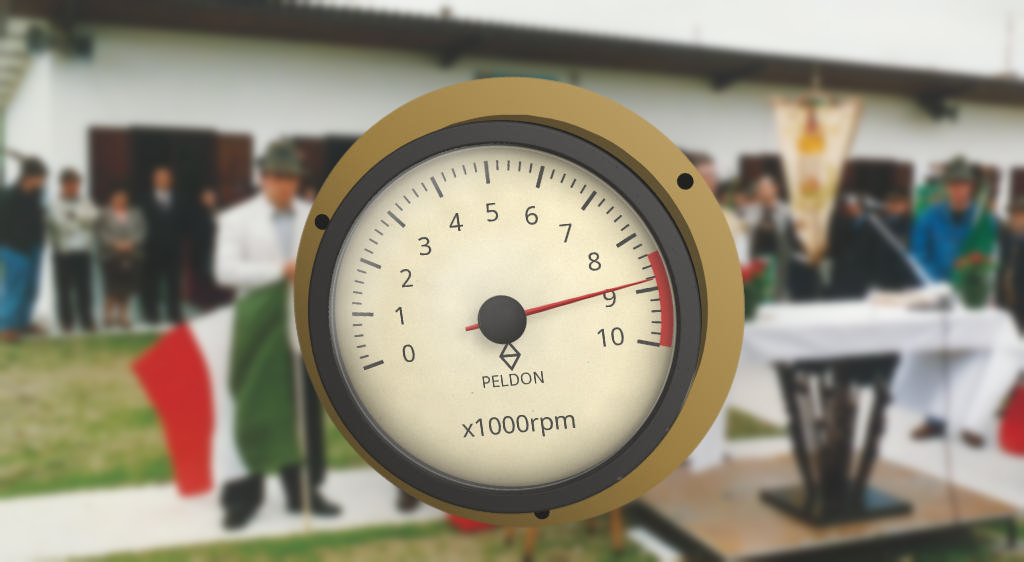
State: 8800 (rpm)
